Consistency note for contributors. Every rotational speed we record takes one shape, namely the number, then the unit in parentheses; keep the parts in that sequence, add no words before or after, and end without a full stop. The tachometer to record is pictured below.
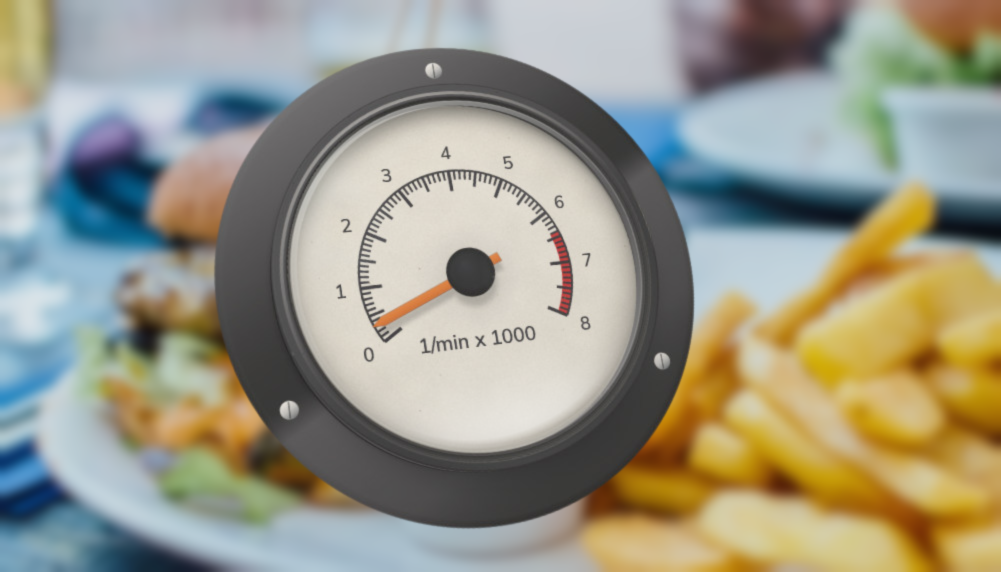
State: 300 (rpm)
